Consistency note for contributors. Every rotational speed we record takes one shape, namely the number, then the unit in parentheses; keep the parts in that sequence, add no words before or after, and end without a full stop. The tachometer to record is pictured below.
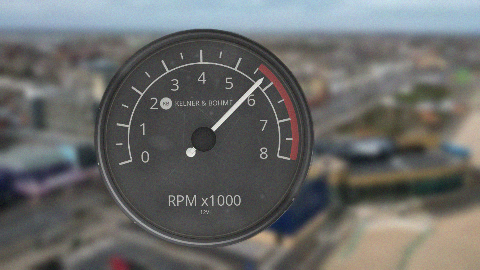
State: 5750 (rpm)
